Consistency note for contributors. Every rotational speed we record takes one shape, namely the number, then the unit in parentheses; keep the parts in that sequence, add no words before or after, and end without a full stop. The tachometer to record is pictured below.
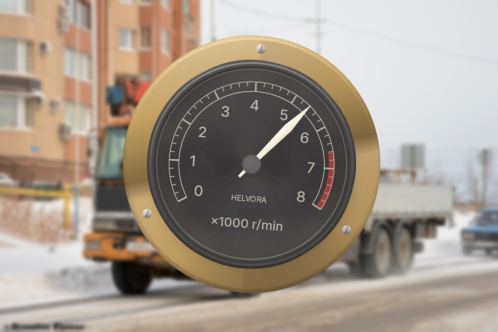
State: 5400 (rpm)
